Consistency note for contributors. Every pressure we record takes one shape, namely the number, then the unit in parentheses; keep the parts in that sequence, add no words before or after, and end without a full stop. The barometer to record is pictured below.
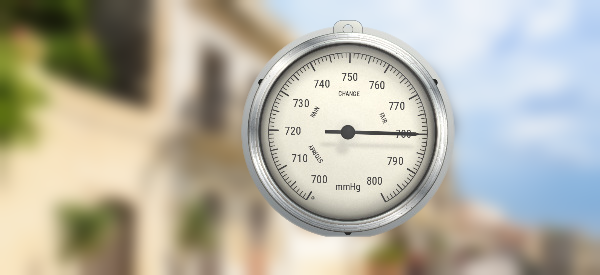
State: 780 (mmHg)
